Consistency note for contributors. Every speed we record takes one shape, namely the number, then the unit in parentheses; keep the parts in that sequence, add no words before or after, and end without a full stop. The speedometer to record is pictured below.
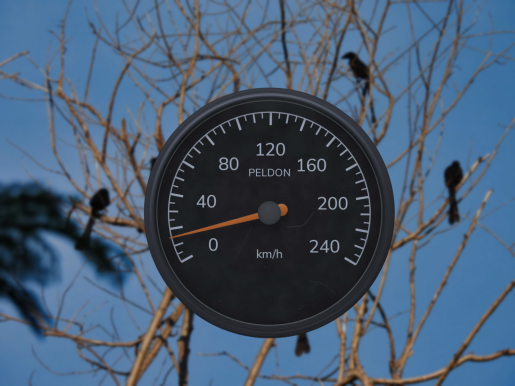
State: 15 (km/h)
